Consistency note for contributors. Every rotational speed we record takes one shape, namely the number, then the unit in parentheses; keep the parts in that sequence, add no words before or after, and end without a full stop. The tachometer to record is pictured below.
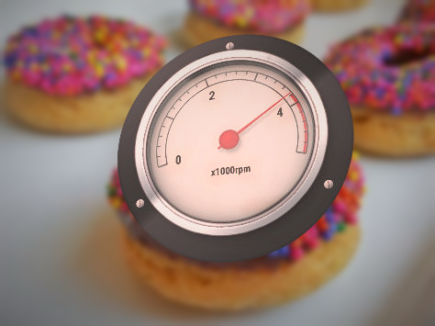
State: 3800 (rpm)
